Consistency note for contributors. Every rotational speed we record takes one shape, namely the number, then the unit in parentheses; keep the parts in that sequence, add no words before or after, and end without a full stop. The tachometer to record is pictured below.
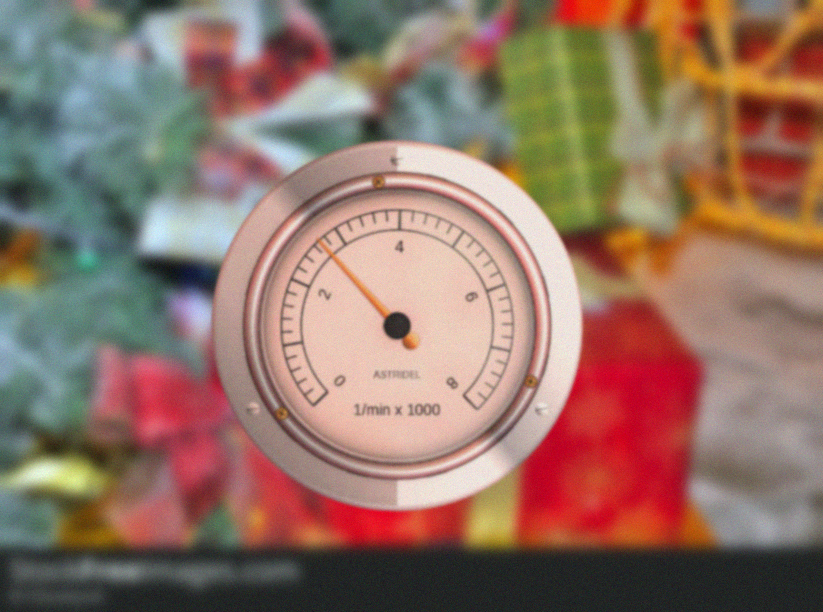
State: 2700 (rpm)
